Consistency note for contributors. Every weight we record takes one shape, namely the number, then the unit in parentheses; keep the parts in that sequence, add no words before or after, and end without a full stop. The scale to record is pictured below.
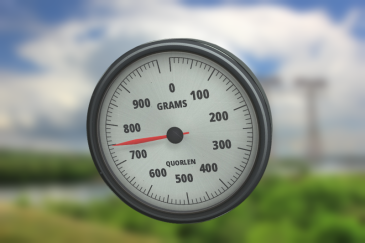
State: 750 (g)
